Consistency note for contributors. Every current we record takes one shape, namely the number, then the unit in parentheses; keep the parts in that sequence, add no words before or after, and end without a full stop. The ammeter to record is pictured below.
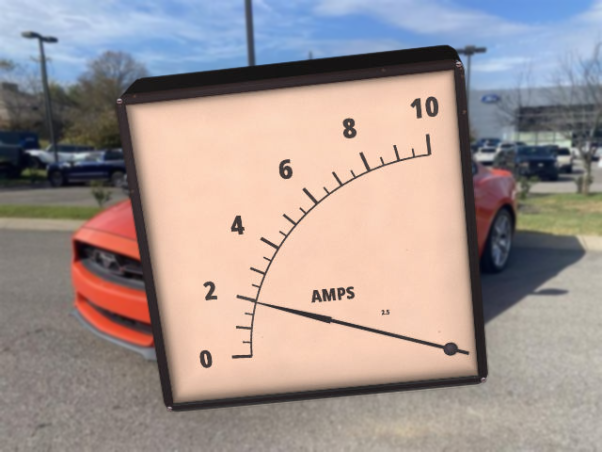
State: 2 (A)
